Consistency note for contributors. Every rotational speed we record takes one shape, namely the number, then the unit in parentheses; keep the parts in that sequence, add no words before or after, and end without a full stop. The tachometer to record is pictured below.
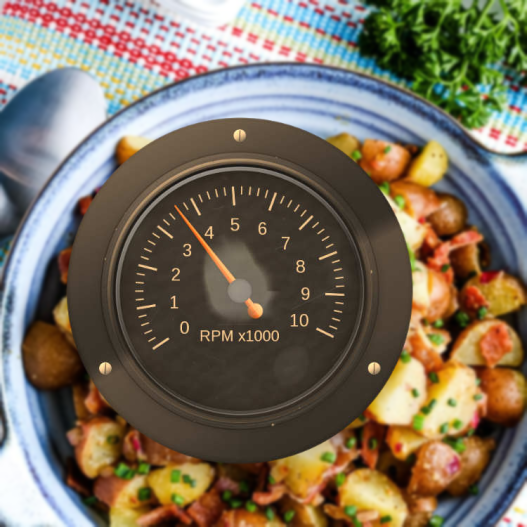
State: 3600 (rpm)
